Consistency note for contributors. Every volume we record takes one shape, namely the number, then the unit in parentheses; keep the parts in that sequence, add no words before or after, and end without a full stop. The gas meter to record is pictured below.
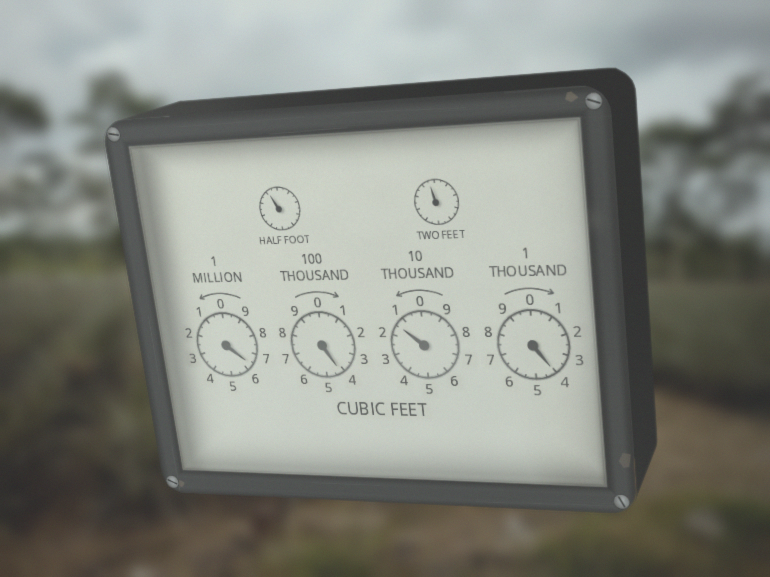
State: 641400 (ft³)
